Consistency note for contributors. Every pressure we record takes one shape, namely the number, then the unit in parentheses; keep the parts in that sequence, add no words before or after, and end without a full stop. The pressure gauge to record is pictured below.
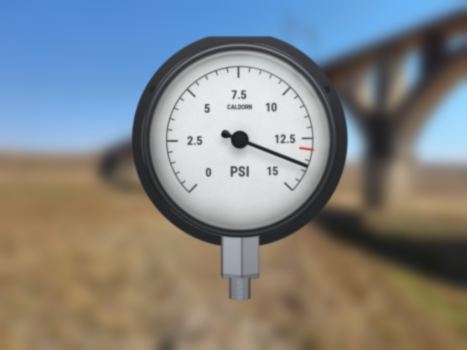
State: 13.75 (psi)
